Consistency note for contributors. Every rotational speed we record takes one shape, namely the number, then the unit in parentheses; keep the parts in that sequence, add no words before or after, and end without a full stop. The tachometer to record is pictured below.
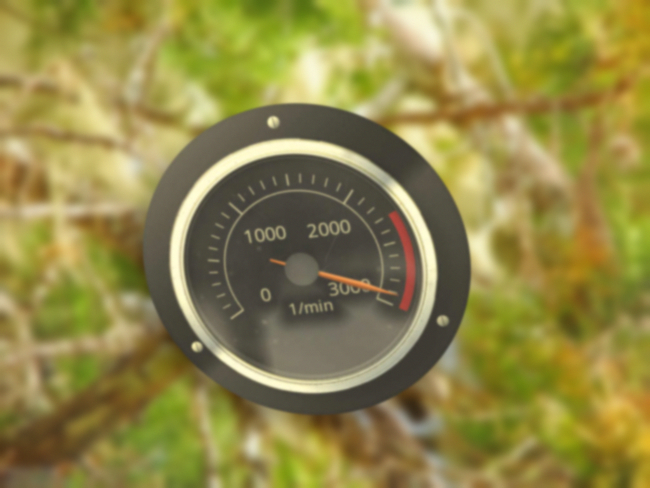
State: 2900 (rpm)
